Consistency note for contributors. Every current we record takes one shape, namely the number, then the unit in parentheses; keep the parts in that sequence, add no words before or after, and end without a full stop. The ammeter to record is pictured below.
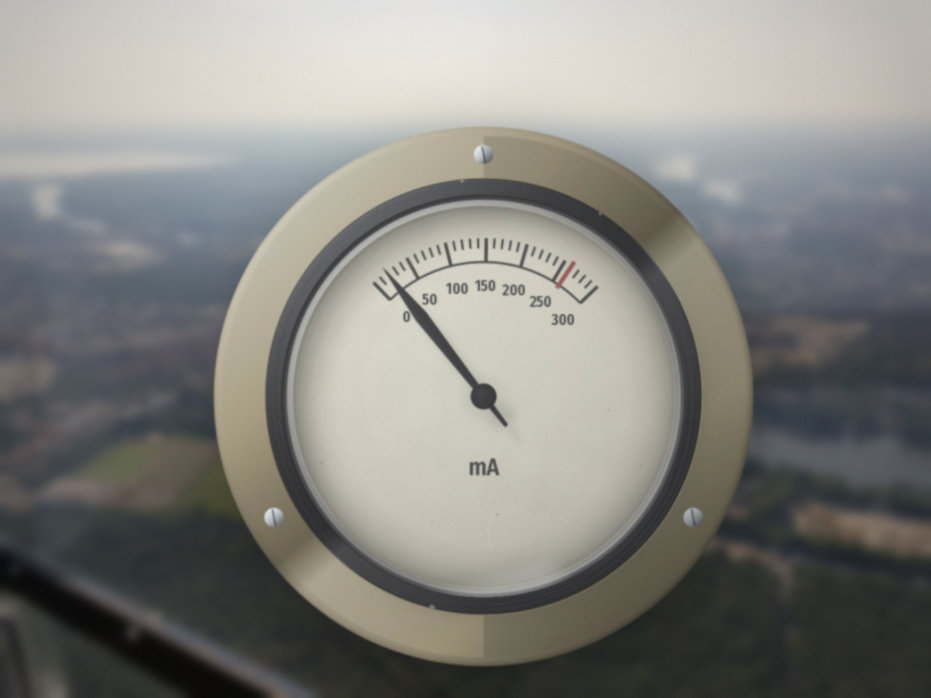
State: 20 (mA)
